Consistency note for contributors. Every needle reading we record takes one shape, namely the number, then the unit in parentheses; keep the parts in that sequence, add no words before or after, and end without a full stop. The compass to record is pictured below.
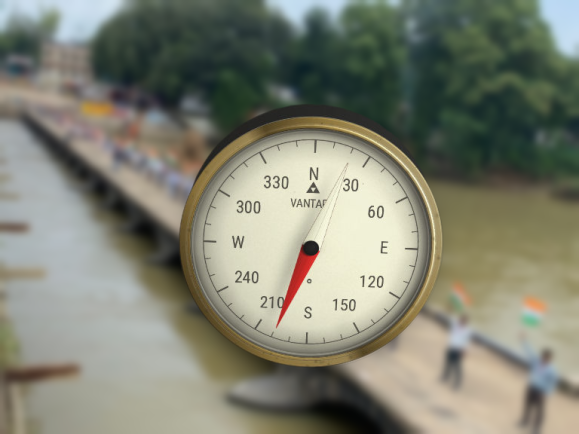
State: 200 (°)
